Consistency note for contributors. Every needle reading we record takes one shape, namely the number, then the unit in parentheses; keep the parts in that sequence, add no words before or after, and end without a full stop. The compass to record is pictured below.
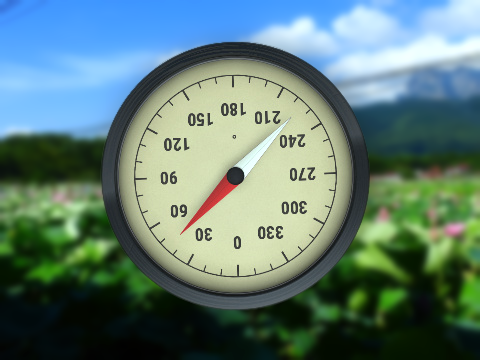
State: 45 (°)
